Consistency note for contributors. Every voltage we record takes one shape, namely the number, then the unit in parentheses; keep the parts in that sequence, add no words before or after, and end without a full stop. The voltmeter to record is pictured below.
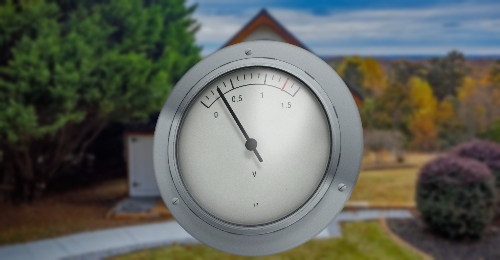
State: 0.3 (V)
